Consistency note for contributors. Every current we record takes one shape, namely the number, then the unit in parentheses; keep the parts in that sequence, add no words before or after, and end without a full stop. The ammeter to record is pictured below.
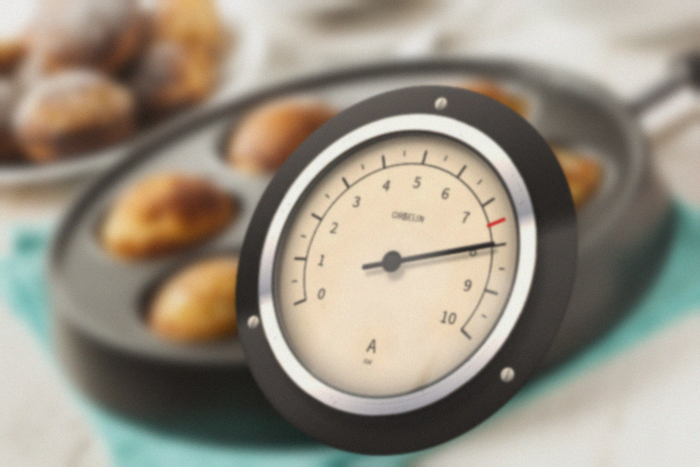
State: 8 (A)
